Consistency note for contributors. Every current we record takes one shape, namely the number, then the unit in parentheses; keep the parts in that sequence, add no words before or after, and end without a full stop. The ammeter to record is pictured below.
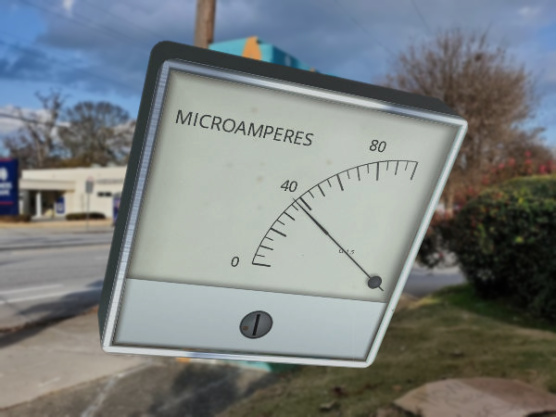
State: 37.5 (µA)
